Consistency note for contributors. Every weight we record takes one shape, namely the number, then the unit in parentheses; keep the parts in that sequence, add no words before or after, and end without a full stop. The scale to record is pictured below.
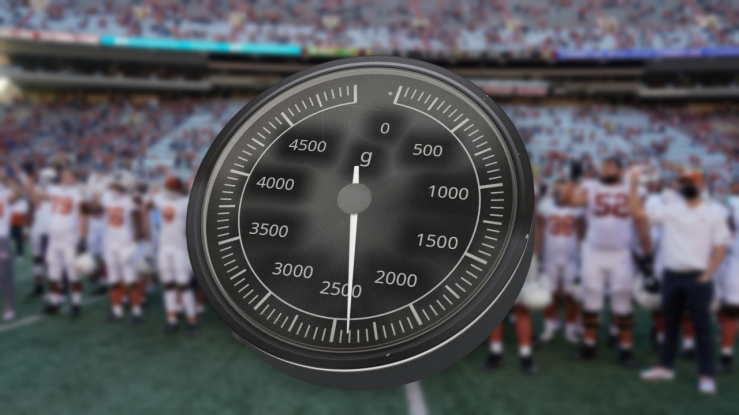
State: 2400 (g)
